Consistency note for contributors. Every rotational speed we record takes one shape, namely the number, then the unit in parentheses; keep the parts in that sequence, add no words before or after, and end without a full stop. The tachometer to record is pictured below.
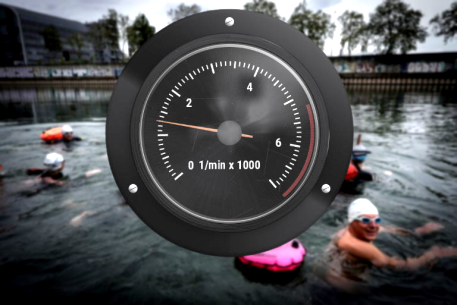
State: 1300 (rpm)
